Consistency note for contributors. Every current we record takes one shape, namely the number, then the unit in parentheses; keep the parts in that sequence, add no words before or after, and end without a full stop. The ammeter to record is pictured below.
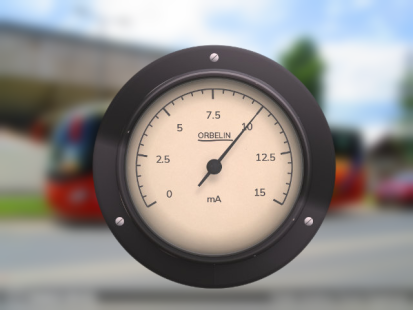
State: 10 (mA)
